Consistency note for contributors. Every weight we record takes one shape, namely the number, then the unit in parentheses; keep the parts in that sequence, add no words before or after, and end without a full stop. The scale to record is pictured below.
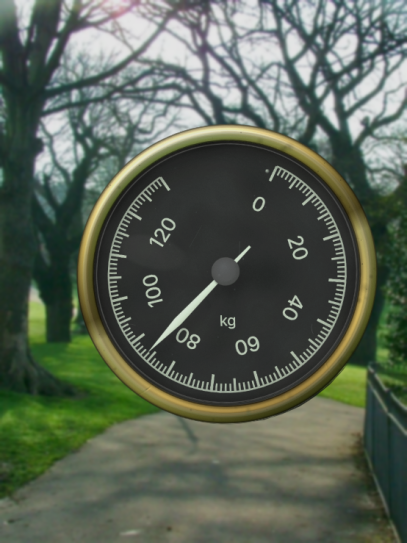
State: 86 (kg)
